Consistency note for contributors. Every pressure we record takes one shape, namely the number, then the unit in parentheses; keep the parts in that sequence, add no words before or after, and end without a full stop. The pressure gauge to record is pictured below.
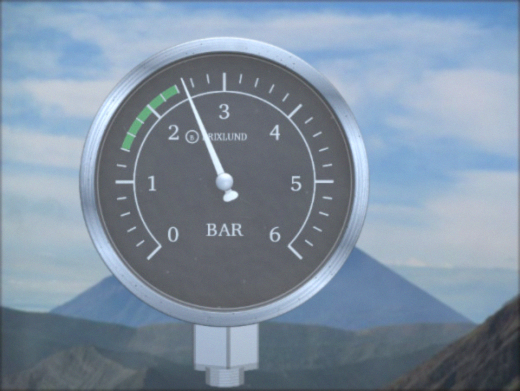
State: 2.5 (bar)
